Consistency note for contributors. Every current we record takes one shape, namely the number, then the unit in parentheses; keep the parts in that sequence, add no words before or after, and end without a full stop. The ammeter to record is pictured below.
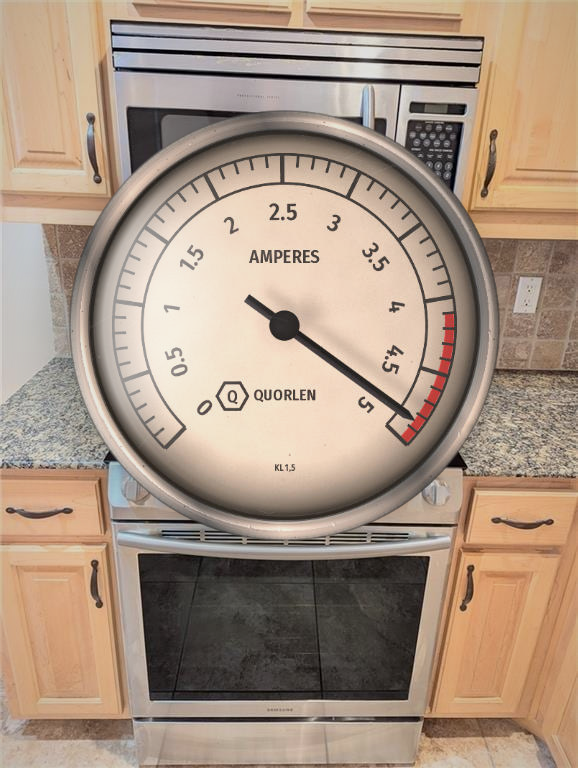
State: 4.85 (A)
